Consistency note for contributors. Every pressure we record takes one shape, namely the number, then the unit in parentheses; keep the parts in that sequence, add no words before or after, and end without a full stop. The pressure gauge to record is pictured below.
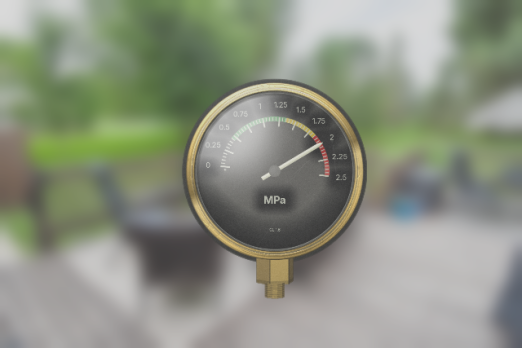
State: 2 (MPa)
